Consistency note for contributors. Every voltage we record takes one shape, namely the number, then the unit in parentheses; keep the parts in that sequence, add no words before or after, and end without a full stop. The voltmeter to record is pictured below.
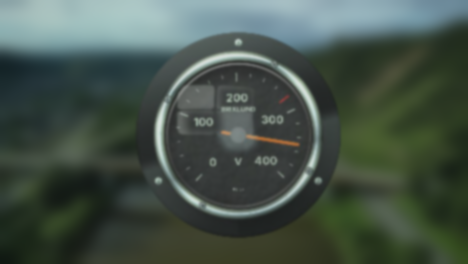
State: 350 (V)
